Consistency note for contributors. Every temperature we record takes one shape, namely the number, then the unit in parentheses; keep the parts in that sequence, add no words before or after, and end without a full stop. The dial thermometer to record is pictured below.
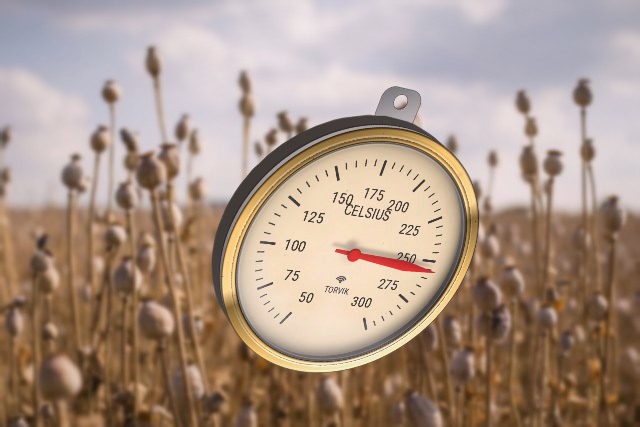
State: 255 (°C)
